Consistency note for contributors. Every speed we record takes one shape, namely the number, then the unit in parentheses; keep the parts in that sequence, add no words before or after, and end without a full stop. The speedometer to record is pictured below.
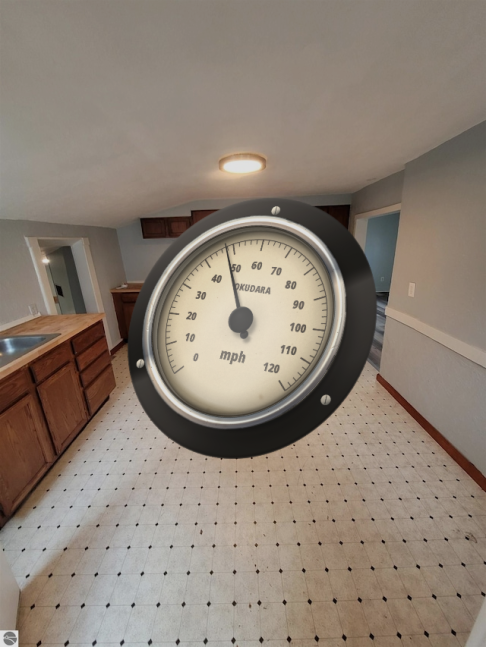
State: 48 (mph)
